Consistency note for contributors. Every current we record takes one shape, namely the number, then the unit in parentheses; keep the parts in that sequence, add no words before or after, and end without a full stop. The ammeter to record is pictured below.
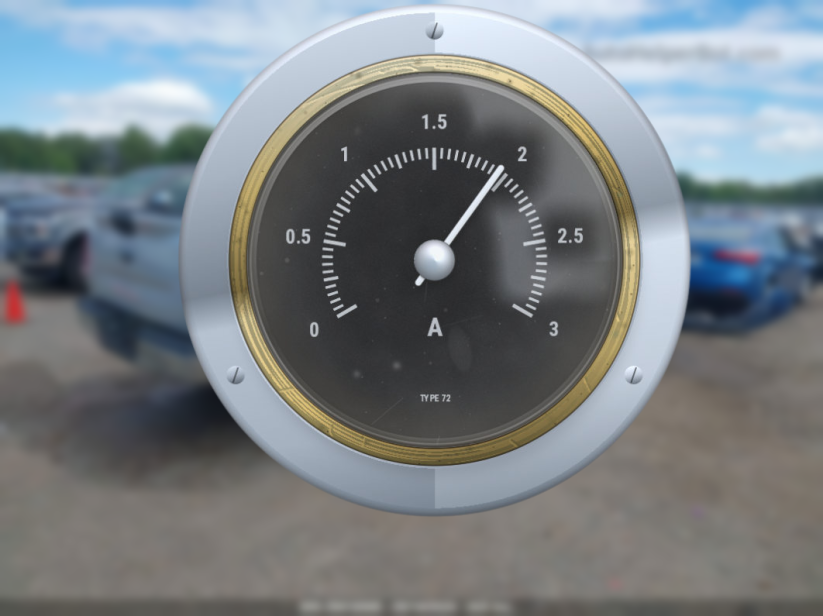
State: 1.95 (A)
